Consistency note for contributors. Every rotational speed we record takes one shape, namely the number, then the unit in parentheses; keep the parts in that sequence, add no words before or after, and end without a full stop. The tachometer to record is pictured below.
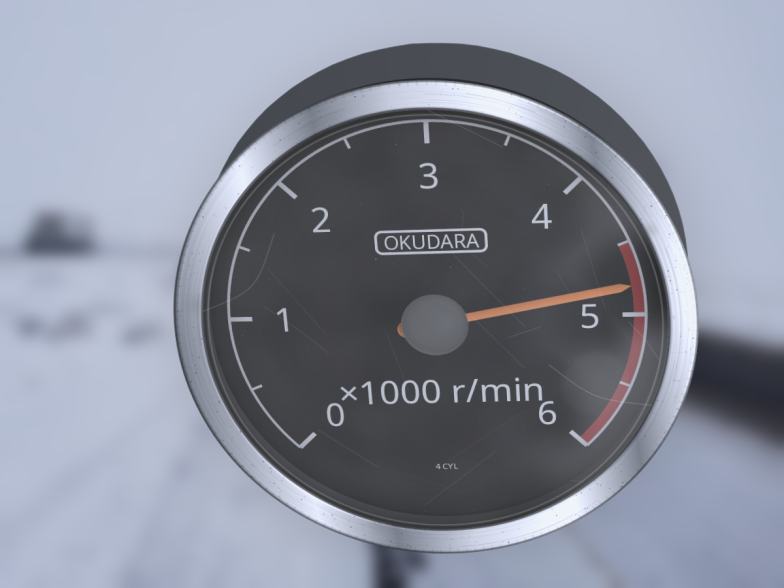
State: 4750 (rpm)
